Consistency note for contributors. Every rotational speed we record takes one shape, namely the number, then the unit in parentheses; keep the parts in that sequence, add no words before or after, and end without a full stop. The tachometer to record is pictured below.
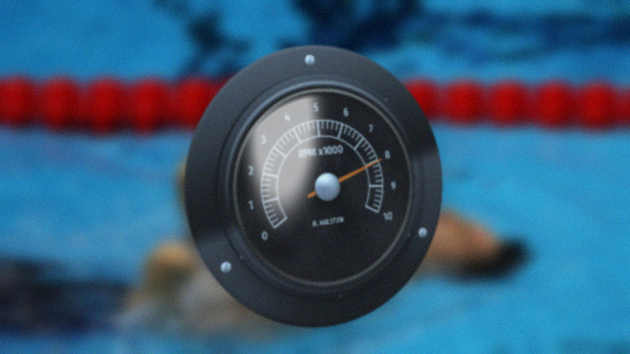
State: 8000 (rpm)
